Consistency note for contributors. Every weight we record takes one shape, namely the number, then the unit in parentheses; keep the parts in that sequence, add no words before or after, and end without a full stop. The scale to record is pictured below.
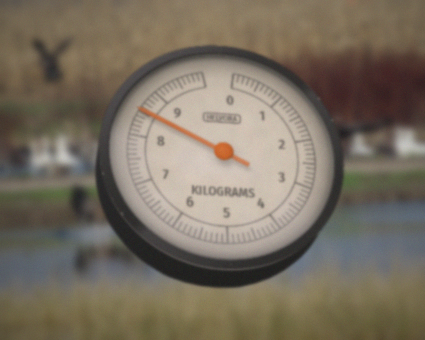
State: 8.5 (kg)
